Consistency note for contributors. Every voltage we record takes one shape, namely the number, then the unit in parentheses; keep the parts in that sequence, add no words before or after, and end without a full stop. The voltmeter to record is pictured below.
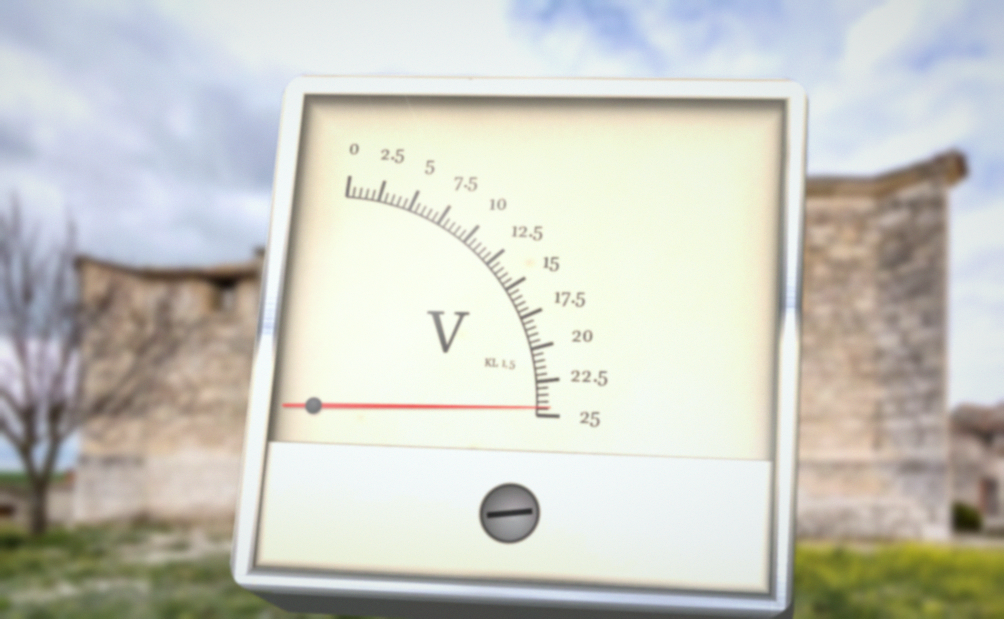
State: 24.5 (V)
